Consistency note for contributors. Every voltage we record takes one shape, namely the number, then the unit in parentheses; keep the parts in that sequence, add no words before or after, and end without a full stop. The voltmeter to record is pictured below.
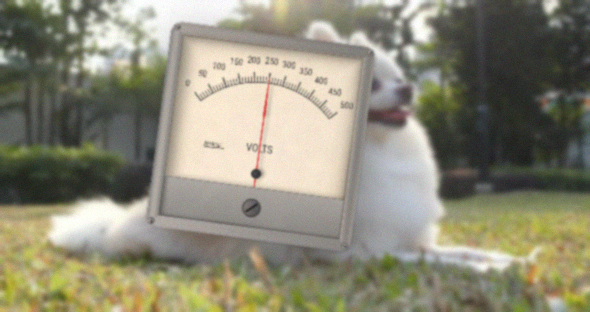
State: 250 (V)
